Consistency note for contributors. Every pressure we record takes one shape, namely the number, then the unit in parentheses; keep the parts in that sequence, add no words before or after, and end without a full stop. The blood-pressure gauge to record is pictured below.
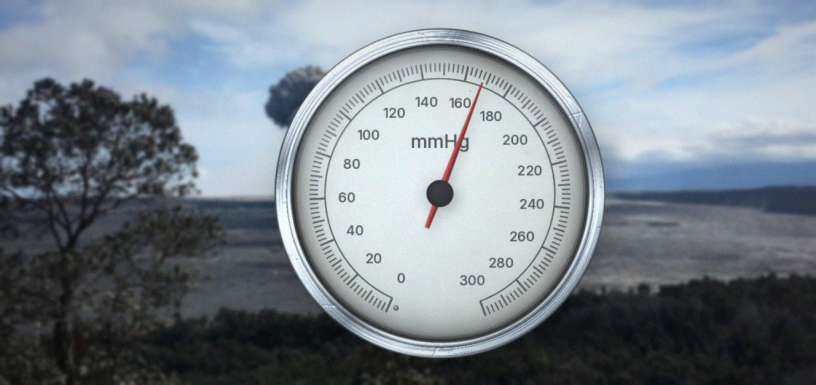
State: 168 (mmHg)
